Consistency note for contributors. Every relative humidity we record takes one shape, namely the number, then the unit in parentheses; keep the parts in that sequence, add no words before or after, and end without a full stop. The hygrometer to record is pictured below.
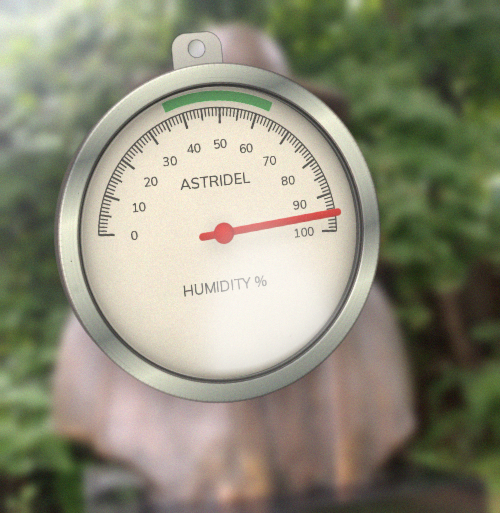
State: 95 (%)
